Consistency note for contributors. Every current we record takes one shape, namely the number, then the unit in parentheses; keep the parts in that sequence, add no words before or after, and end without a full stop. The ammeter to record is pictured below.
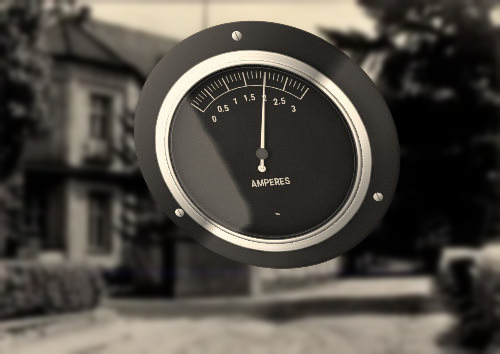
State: 2 (A)
